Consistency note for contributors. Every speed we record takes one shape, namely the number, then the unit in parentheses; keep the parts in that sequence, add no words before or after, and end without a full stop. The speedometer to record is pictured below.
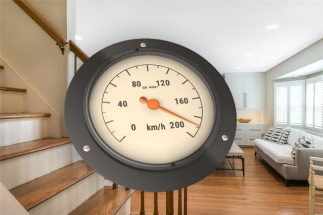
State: 190 (km/h)
